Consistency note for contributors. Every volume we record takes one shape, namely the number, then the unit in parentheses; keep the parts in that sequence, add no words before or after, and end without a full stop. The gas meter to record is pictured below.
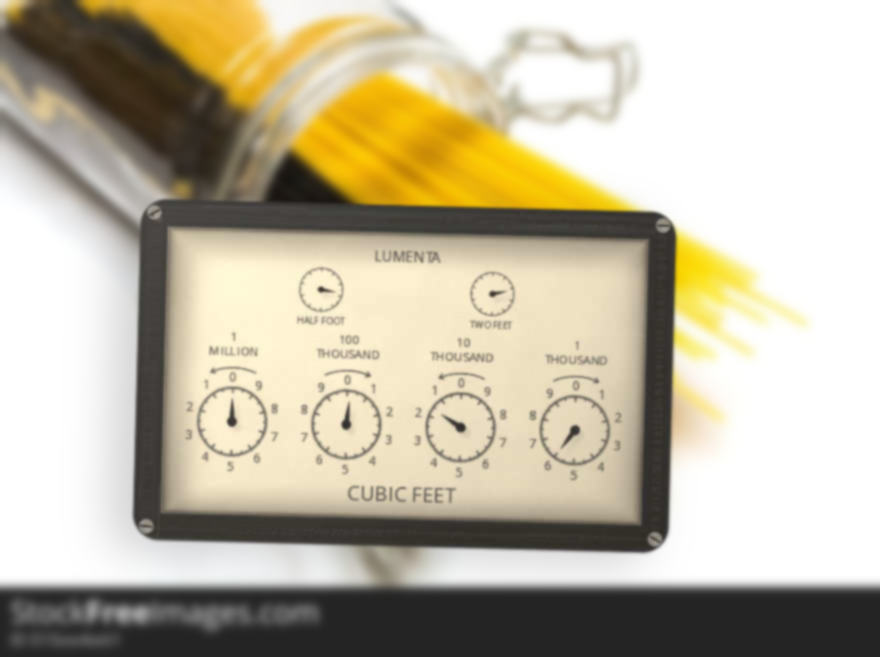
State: 1600 (ft³)
